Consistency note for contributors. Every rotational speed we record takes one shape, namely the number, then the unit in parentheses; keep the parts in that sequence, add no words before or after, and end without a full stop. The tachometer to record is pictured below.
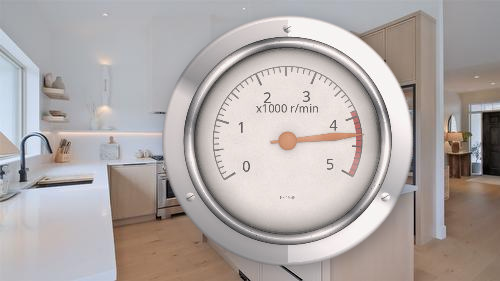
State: 4300 (rpm)
